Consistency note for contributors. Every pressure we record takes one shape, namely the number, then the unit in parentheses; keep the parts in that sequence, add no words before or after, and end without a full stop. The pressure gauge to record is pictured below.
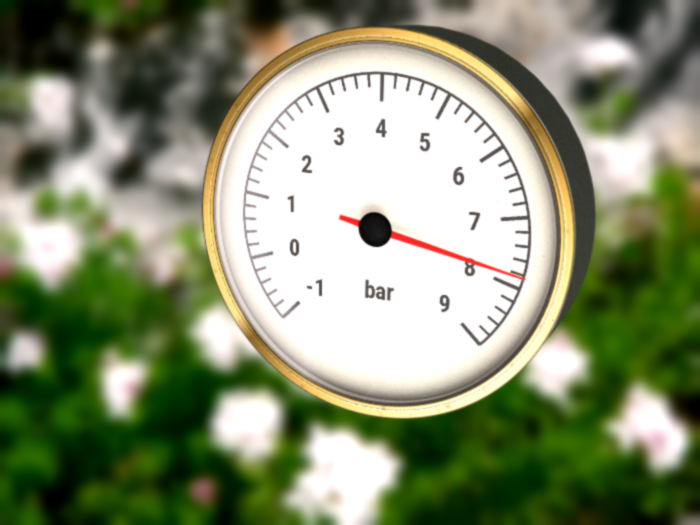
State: 7.8 (bar)
